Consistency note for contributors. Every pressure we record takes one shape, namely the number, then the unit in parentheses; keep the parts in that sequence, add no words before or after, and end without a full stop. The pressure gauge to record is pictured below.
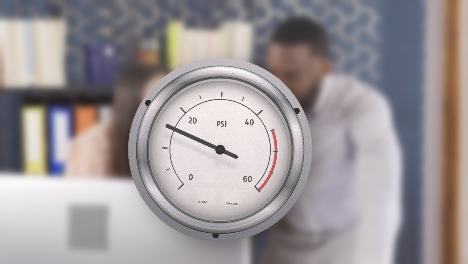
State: 15 (psi)
